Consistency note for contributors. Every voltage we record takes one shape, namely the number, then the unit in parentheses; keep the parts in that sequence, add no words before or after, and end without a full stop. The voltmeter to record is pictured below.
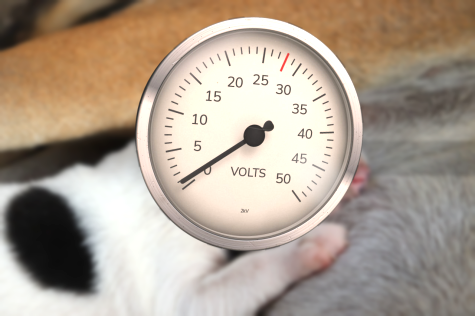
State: 1 (V)
